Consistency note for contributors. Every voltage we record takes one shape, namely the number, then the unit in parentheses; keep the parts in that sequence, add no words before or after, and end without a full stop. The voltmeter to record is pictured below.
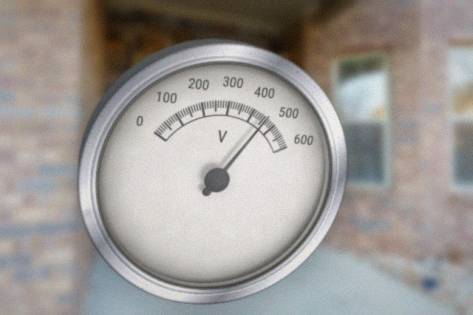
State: 450 (V)
